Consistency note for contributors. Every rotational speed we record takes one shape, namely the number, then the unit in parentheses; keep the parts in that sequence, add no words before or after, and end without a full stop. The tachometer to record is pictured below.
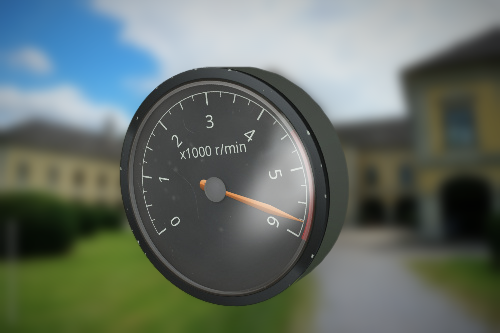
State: 5750 (rpm)
